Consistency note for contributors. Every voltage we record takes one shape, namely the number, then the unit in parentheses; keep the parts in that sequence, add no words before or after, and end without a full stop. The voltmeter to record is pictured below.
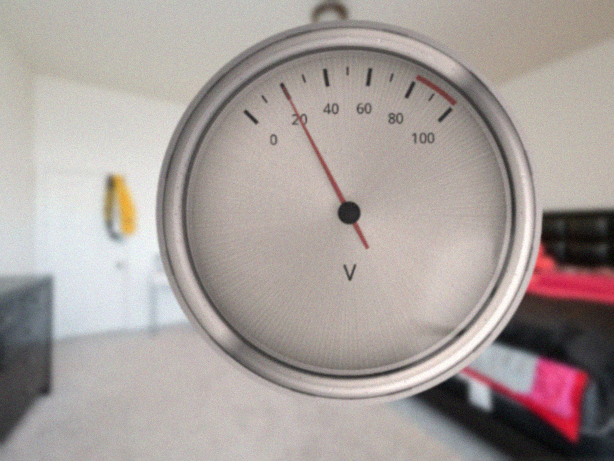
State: 20 (V)
